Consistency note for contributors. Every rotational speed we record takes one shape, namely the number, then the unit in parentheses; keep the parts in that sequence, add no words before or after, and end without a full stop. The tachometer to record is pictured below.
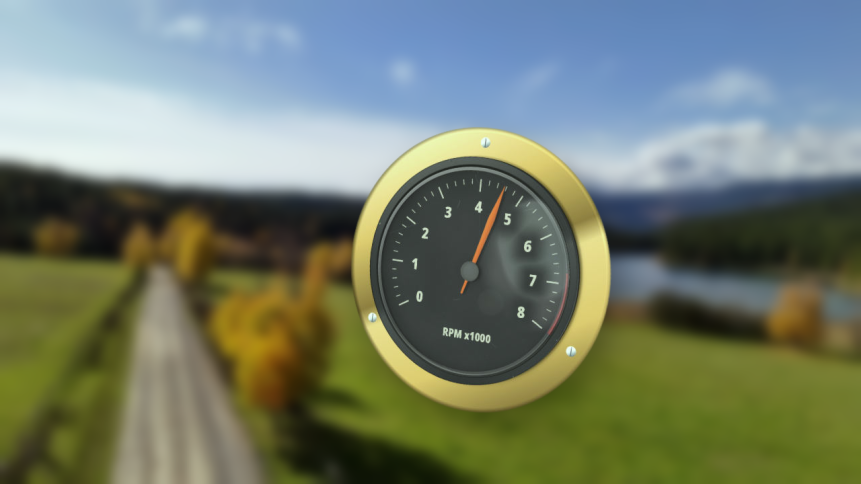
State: 4600 (rpm)
